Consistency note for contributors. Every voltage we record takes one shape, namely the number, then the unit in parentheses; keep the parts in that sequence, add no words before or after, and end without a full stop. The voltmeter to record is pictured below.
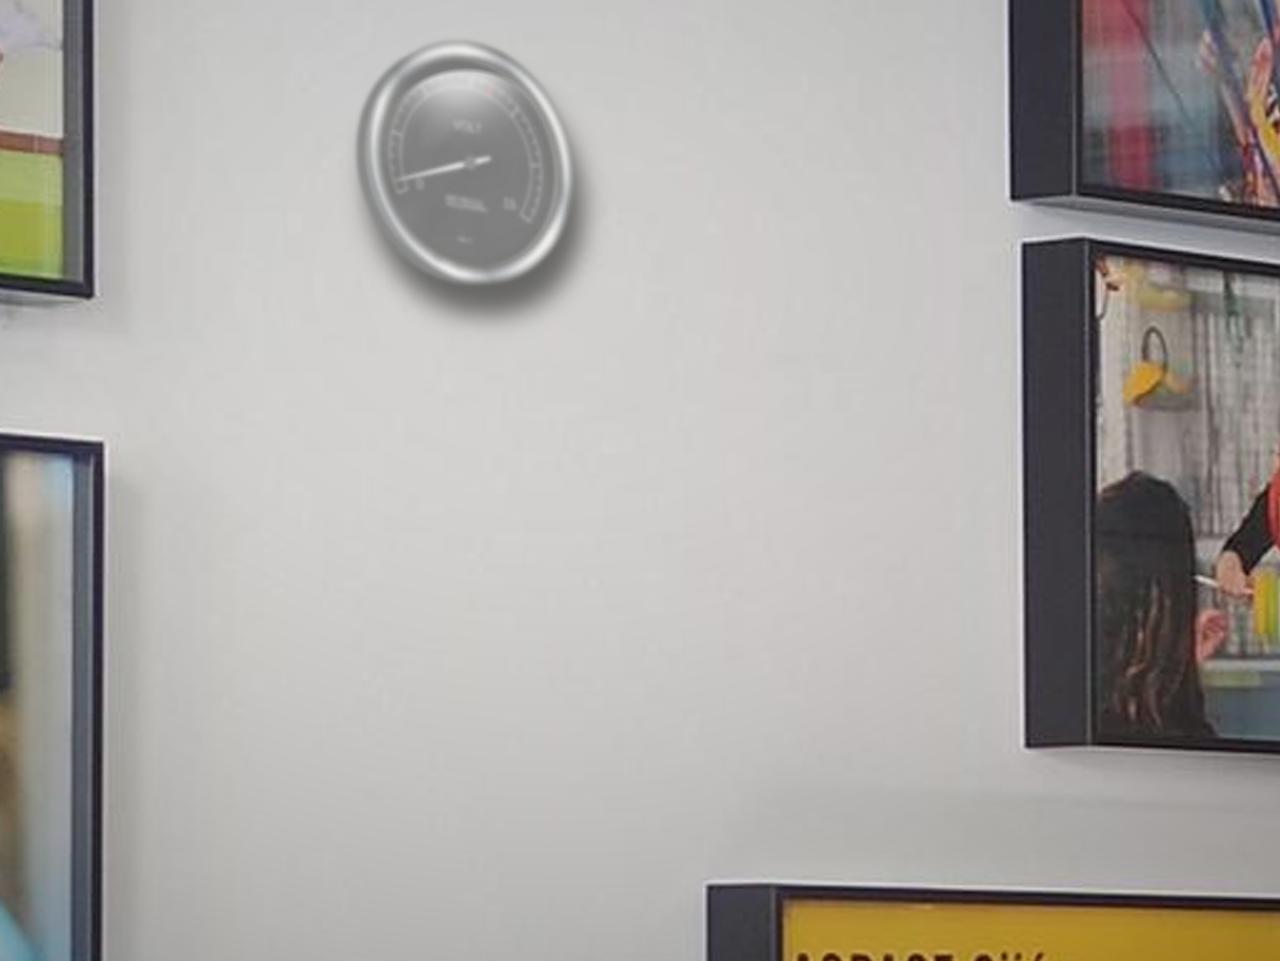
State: 0.5 (V)
